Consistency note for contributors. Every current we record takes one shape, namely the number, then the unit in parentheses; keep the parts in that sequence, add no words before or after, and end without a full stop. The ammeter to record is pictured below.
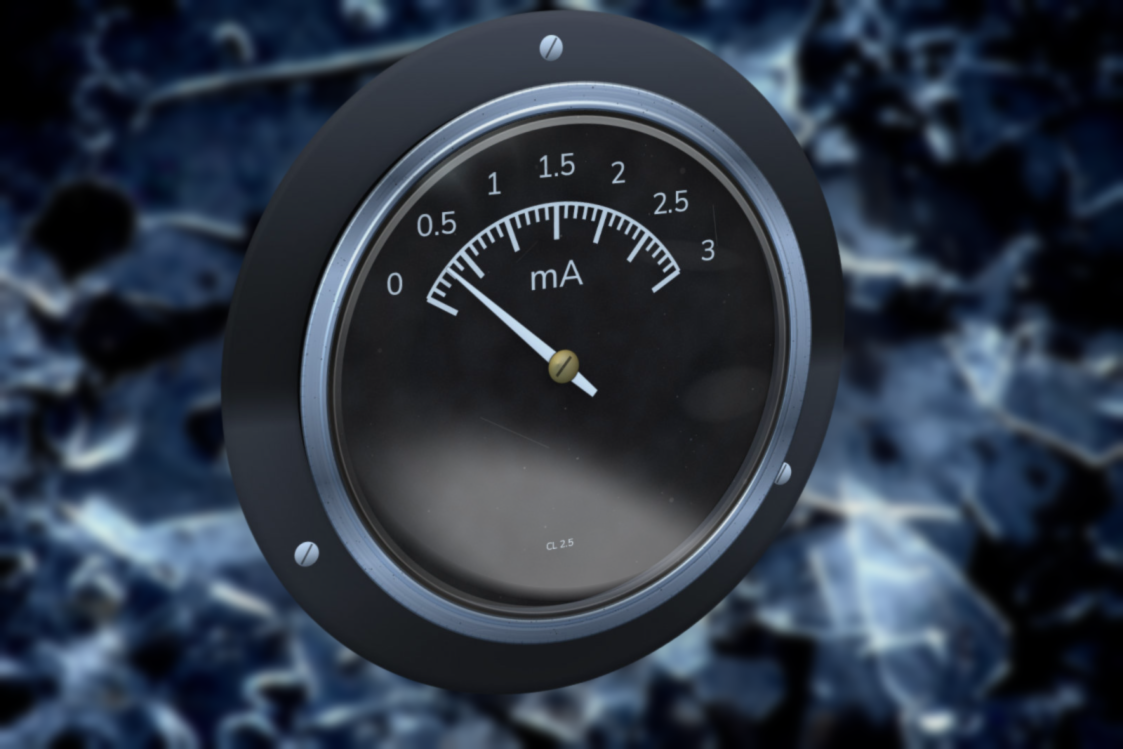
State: 0.3 (mA)
